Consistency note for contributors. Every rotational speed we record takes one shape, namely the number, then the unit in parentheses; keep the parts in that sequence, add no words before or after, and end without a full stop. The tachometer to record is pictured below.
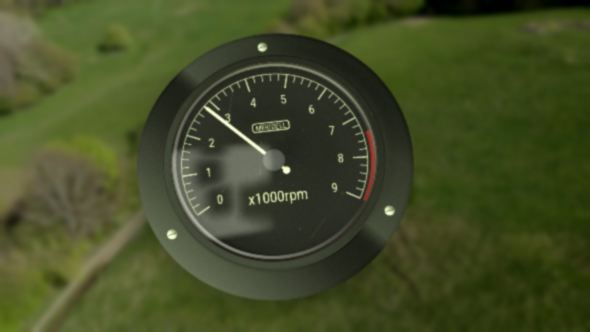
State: 2800 (rpm)
